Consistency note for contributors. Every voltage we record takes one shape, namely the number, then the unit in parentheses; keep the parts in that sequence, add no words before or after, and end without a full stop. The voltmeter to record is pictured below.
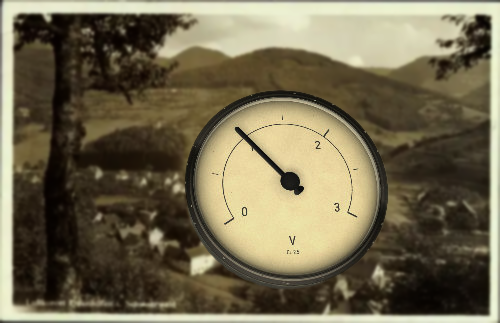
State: 1 (V)
